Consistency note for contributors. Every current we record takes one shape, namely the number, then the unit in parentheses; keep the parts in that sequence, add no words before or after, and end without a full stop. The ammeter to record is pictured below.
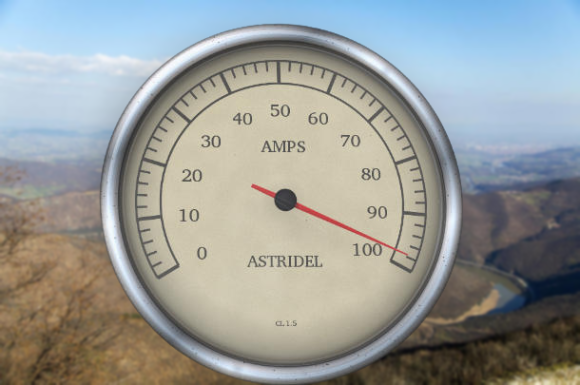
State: 98 (A)
